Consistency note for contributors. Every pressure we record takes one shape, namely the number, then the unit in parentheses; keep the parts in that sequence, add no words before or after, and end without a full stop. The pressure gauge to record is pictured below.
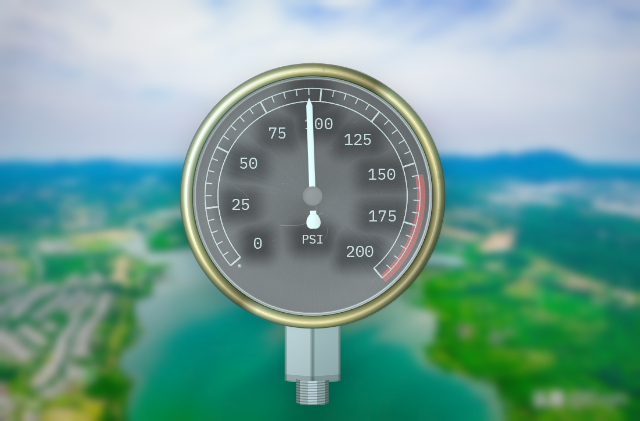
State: 95 (psi)
